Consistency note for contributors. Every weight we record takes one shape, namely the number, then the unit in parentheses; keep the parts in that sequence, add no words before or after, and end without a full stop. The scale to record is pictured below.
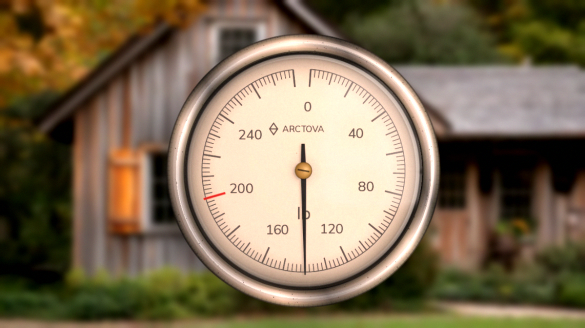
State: 140 (lb)
